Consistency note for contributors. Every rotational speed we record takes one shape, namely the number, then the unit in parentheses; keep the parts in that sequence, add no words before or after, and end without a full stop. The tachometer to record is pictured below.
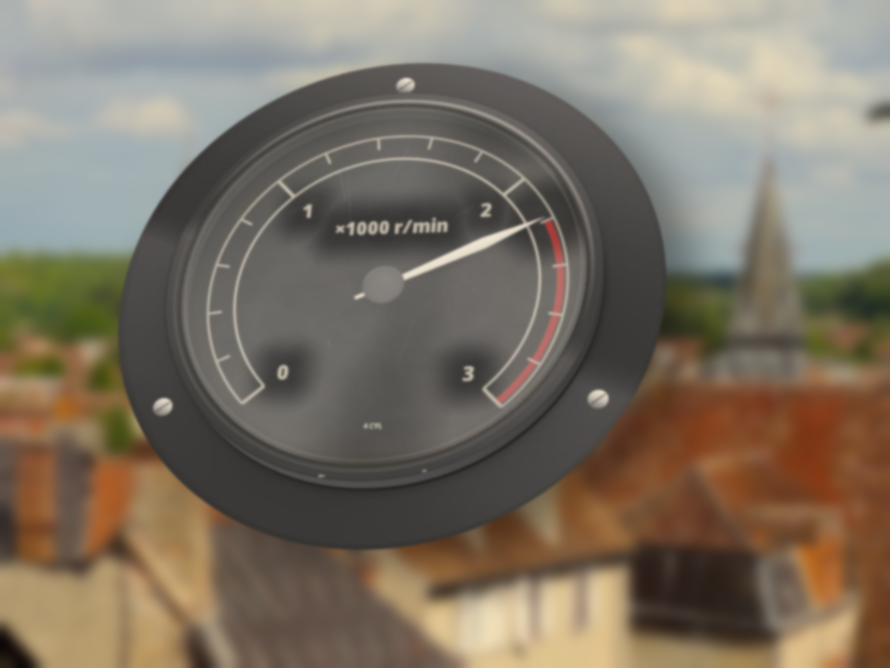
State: 2200 (rpm)
